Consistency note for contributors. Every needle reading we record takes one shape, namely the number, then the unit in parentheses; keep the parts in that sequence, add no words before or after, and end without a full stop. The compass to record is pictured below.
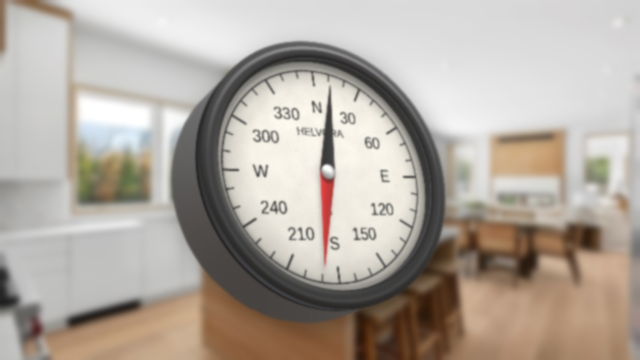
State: 190 (°)
